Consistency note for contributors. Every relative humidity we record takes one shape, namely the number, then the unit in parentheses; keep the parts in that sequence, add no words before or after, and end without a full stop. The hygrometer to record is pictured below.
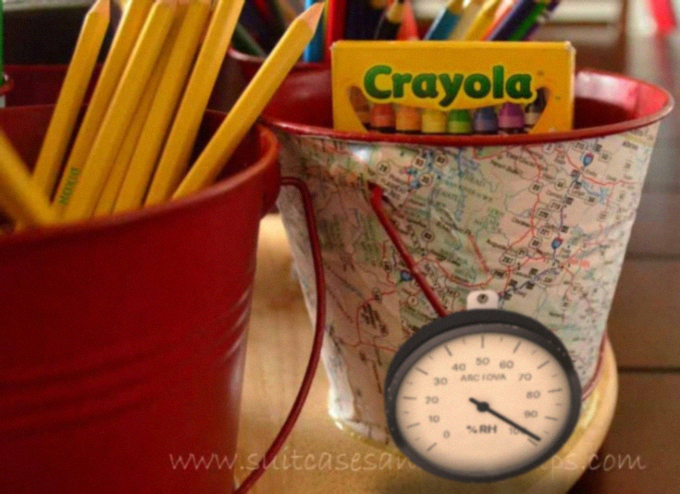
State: 97.5 (%)
